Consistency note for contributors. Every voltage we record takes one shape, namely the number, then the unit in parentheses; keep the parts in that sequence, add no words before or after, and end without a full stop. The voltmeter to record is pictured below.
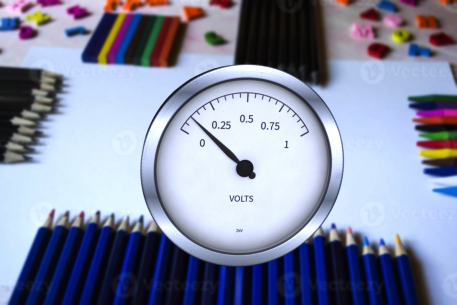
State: 0.1 (V)
